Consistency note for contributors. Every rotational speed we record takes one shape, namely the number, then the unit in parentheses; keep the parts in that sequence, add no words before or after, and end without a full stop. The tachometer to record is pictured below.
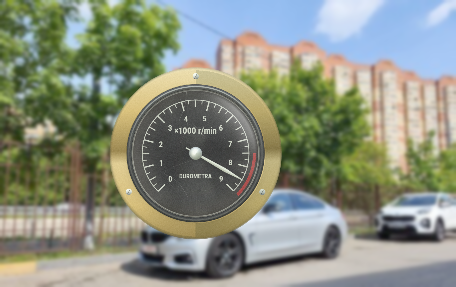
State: 8500 (rpm)
